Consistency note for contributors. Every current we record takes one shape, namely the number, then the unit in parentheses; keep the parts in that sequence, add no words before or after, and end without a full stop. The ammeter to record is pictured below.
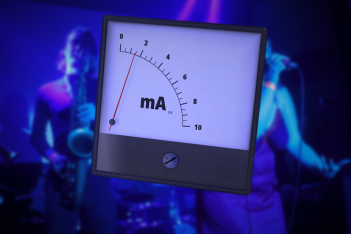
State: 1.5 (mA)
